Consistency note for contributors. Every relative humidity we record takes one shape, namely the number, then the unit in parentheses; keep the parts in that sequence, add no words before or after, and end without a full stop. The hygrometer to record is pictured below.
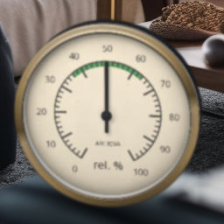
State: 50 (%)
